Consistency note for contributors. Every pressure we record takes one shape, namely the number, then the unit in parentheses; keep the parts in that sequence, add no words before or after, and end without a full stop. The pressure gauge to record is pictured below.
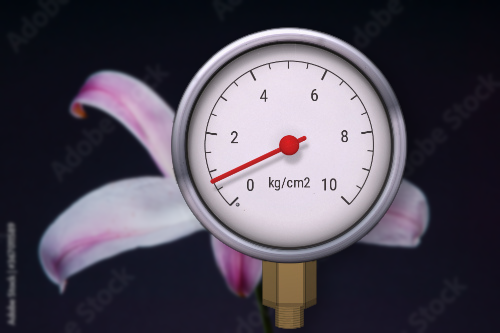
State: 0.75 (kg/cm²)
